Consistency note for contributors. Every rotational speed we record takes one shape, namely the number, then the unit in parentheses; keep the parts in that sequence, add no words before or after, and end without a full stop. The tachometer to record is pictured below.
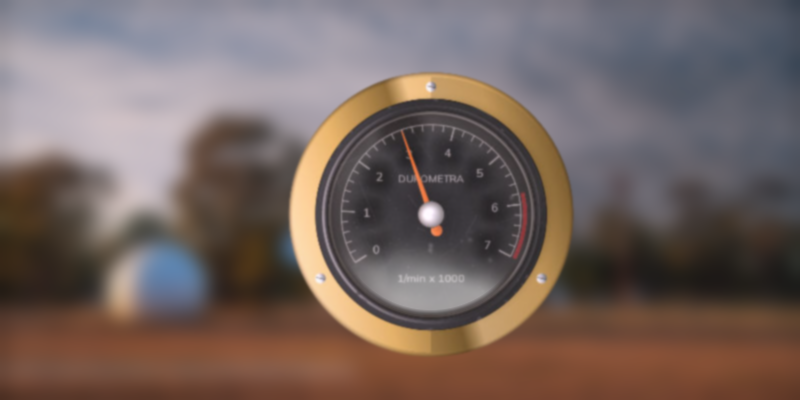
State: 3000 (rpm)
